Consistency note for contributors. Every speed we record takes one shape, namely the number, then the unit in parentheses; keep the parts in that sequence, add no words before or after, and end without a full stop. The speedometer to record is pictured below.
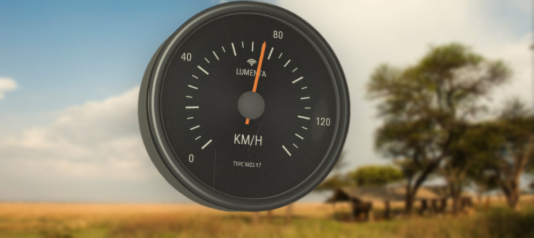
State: 75 (km/h)
